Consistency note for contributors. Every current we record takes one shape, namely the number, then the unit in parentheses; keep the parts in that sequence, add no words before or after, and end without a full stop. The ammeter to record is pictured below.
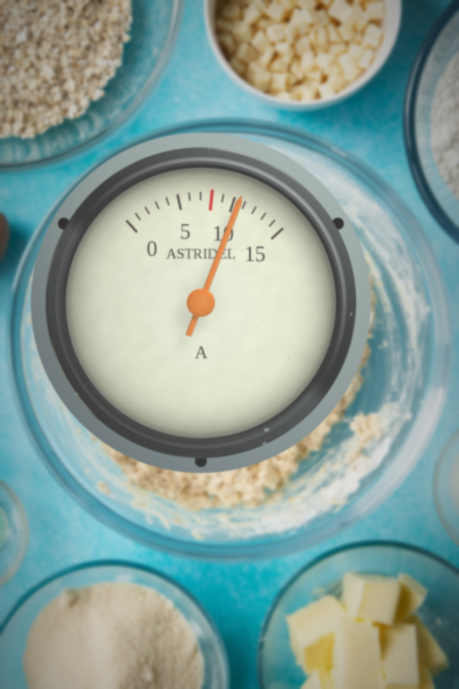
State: 10.5 (A)
